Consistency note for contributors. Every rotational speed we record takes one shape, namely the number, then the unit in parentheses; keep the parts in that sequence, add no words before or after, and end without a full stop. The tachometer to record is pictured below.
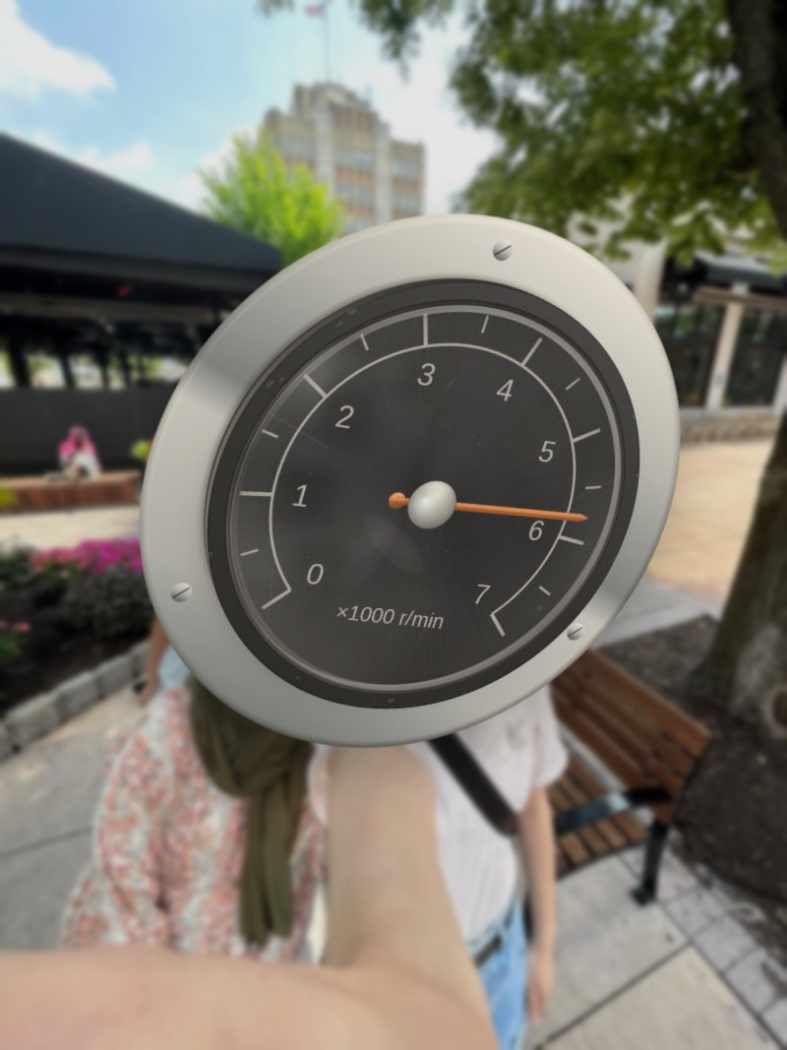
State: 5750 (rpm)
